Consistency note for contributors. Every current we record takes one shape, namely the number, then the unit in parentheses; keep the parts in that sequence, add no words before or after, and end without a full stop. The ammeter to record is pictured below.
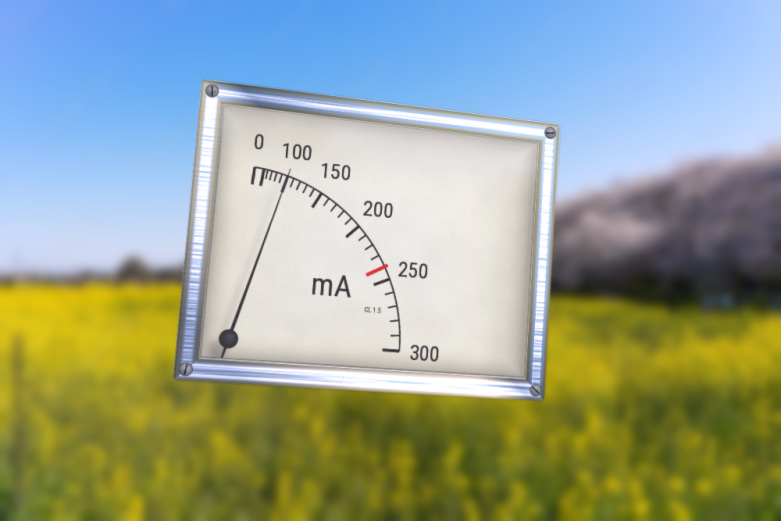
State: 100 (mA)
